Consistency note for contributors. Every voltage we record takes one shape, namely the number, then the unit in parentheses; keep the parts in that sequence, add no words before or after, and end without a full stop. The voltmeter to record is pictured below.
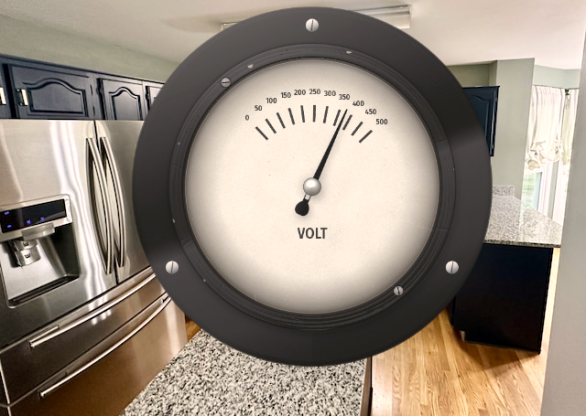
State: 375 (V)
